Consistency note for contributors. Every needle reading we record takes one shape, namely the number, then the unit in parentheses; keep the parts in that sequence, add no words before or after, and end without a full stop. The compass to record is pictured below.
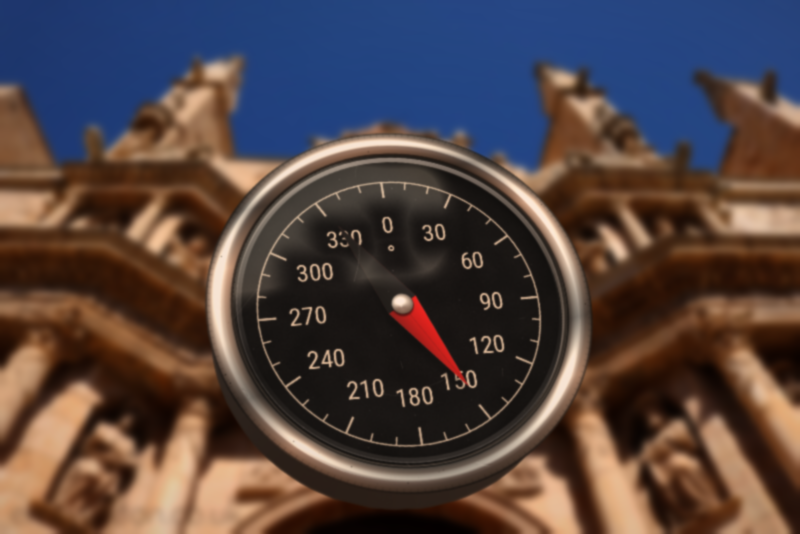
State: 150 (°)
